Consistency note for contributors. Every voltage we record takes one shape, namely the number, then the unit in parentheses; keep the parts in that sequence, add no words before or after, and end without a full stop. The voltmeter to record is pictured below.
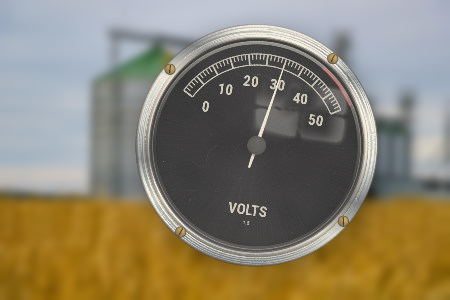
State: 30 (V)
